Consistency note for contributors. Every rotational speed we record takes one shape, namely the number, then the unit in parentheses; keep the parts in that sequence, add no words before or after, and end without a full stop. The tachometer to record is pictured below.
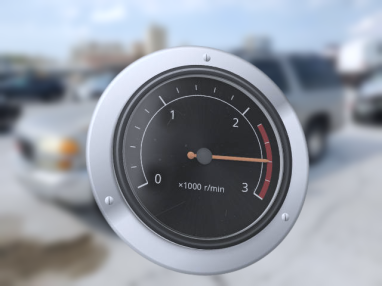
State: 2600 (rpm)
